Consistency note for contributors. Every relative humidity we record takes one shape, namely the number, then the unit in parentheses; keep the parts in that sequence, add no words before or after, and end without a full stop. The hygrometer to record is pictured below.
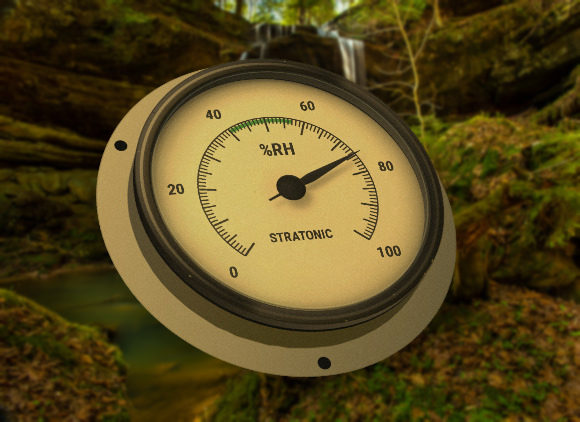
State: 75 (%)
